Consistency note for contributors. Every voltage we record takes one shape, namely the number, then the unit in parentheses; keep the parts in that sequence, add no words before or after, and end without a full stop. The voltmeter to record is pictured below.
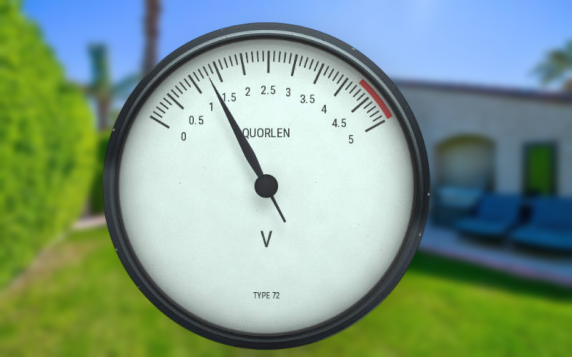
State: 1.3 (V)
